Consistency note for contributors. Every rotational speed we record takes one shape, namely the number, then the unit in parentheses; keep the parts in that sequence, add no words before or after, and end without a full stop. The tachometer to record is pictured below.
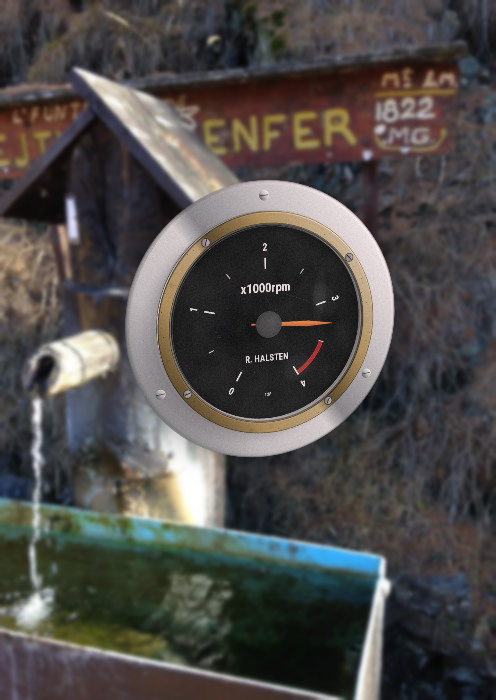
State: 3250 (rpm)
